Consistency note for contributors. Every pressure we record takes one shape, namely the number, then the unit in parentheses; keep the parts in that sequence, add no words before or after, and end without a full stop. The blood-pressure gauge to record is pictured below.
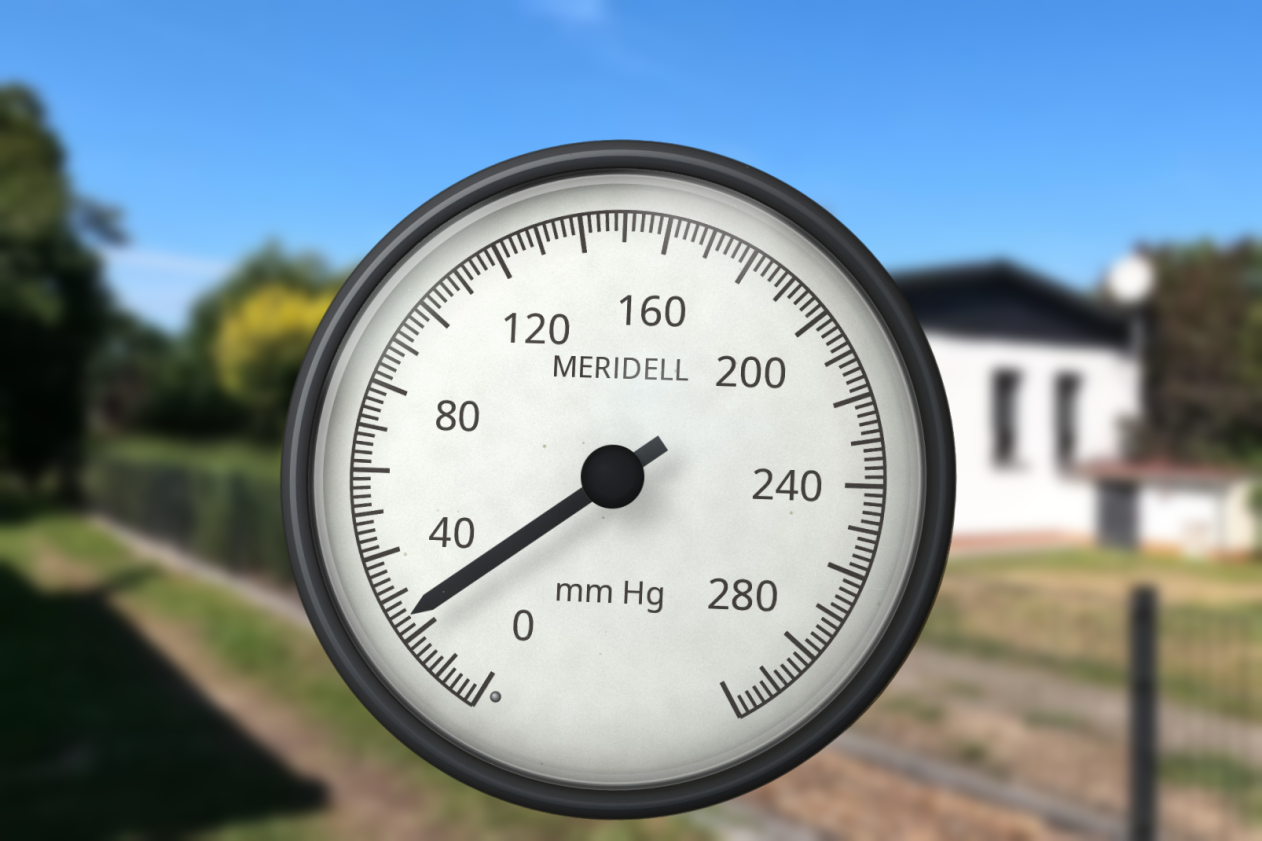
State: 24 (mmHg)
